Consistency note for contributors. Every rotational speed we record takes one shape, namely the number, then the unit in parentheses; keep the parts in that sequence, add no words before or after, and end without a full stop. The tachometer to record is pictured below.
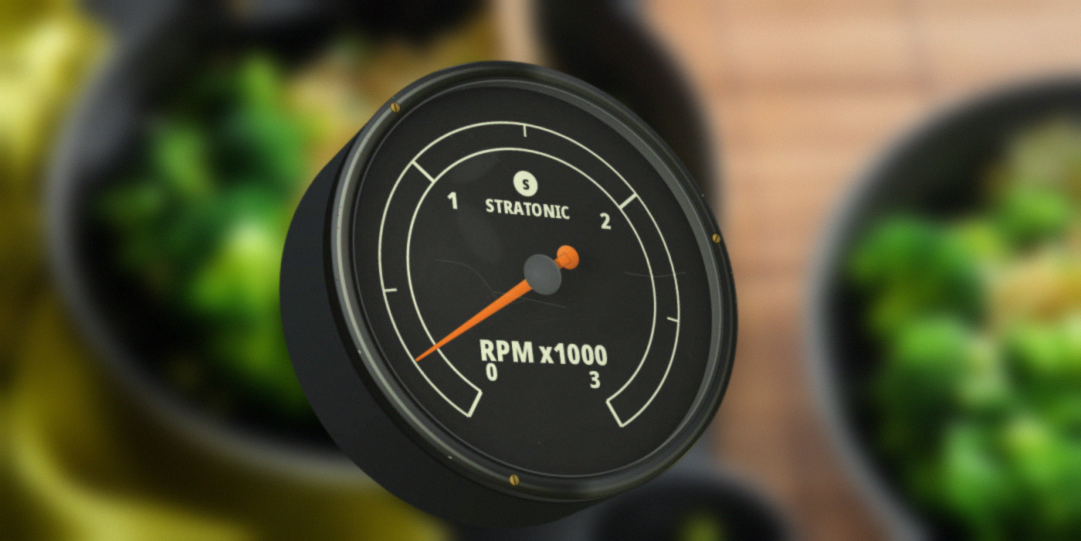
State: 250 (rpm)
